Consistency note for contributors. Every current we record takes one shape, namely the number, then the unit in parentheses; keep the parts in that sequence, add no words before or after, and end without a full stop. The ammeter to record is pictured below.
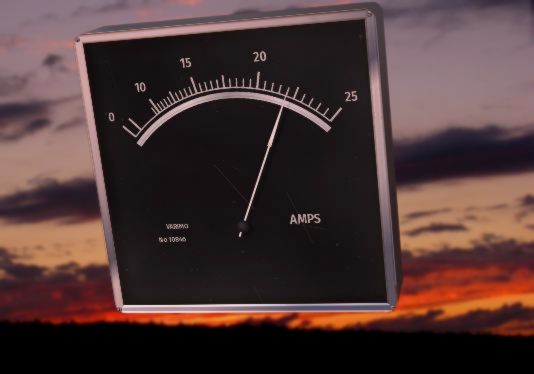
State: 22 (A)
